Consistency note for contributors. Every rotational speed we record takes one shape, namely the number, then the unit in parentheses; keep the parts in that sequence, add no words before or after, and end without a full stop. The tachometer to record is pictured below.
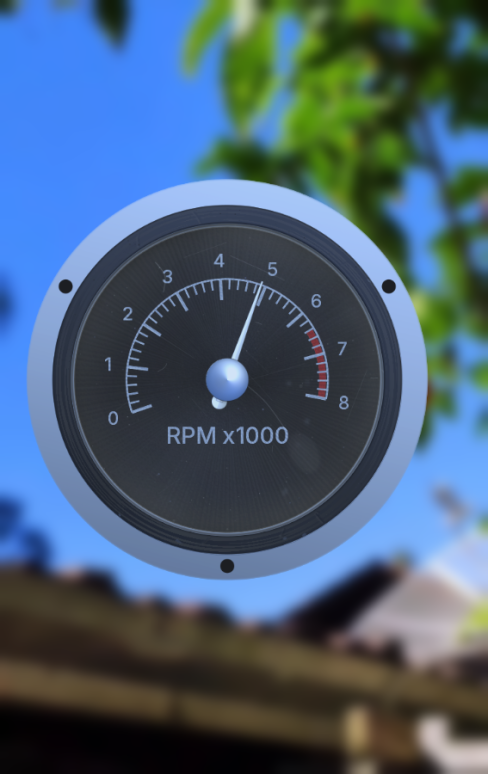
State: 4900 (rpm)
